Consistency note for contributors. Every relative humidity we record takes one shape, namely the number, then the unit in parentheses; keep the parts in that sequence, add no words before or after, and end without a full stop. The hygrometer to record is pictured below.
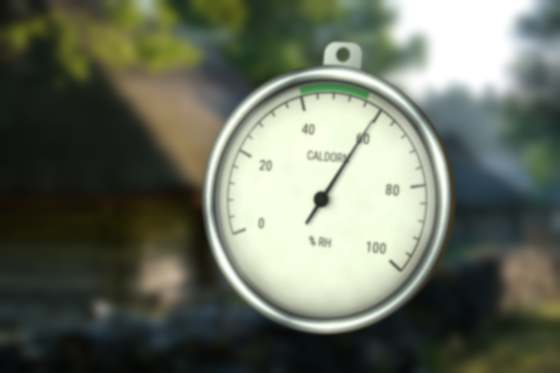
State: 60 (%)
